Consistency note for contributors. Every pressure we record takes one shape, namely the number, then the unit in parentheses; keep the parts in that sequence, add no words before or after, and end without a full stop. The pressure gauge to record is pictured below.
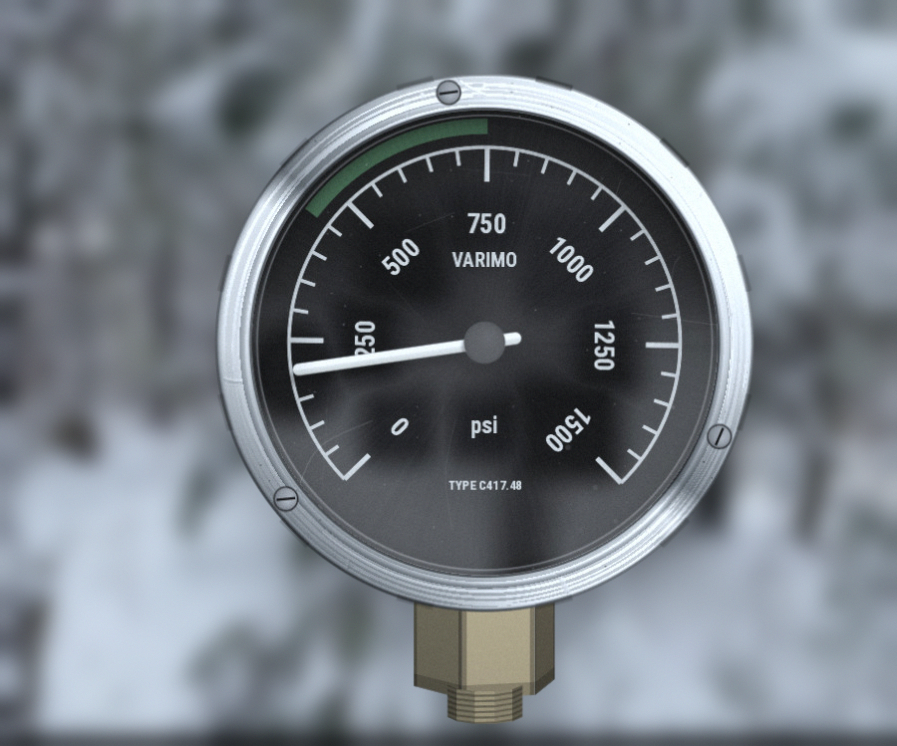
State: 200 (psi)
